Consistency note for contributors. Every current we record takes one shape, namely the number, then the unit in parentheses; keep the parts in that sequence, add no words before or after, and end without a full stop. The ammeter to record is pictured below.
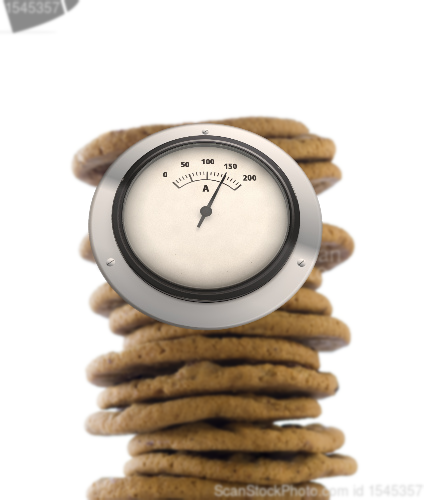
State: 150 (A)
